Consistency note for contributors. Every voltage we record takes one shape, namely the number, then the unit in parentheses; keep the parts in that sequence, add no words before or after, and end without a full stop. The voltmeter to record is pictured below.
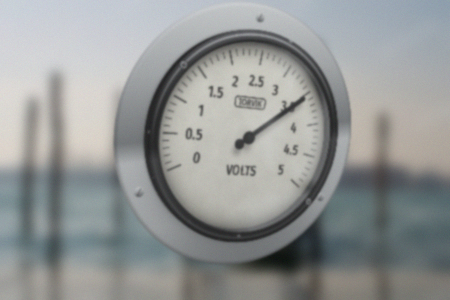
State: 3.5 (V)
